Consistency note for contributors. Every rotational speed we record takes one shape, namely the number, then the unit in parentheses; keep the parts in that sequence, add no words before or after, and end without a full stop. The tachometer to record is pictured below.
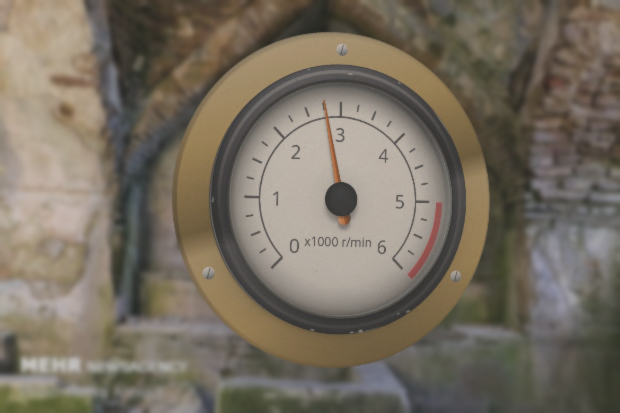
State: 2750 (rpm)
